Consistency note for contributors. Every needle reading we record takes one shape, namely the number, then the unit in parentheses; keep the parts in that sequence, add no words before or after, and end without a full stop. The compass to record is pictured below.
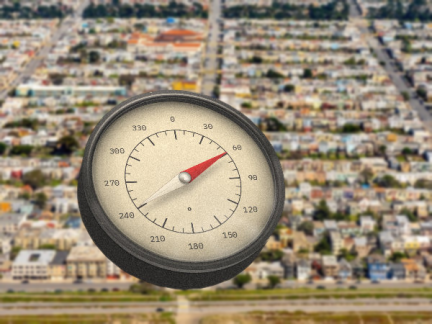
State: 60 (°)
